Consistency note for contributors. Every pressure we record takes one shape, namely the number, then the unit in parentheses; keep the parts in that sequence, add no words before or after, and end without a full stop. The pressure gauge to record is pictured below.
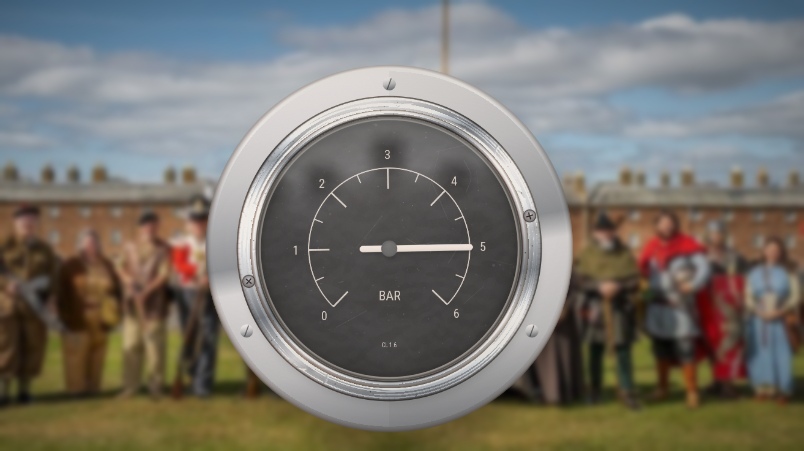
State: 5 (bar)
